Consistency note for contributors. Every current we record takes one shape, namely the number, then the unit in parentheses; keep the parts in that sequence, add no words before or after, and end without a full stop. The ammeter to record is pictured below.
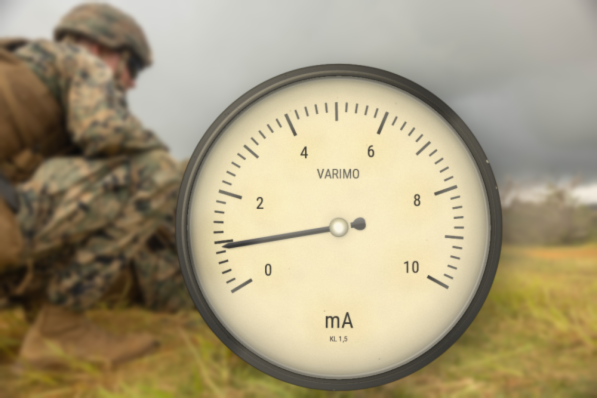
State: 0.9 (mA)
